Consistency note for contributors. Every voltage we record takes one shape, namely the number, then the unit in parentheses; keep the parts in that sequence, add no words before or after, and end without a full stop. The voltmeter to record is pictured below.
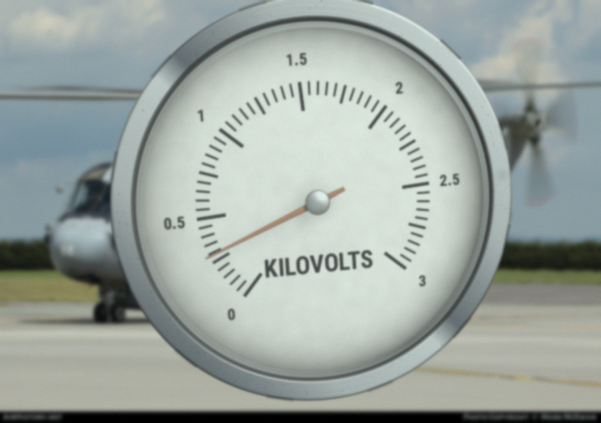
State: 0.3 (kV)
